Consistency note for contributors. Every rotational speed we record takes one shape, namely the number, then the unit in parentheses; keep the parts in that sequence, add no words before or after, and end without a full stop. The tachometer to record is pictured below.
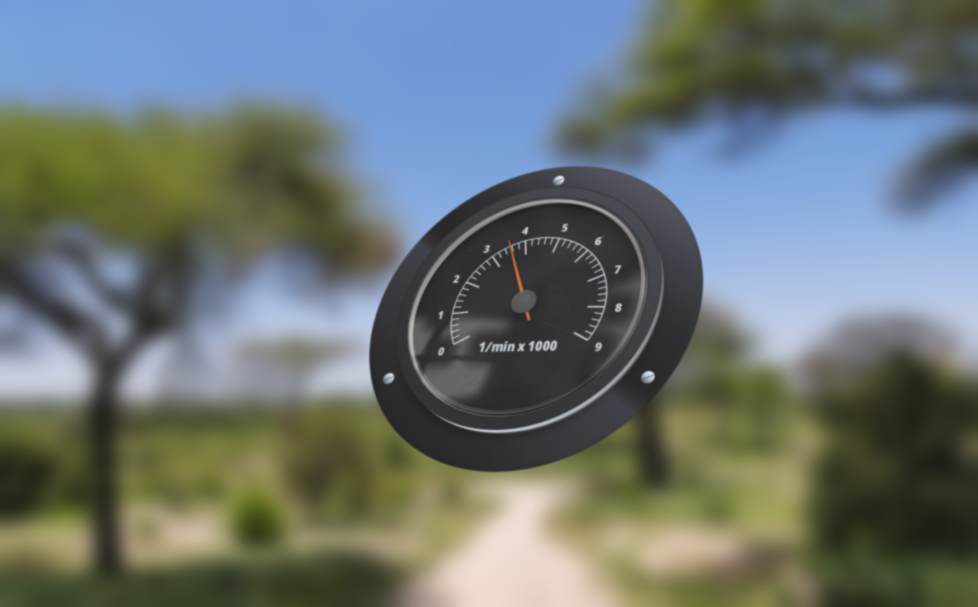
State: 3600 (rpm)
